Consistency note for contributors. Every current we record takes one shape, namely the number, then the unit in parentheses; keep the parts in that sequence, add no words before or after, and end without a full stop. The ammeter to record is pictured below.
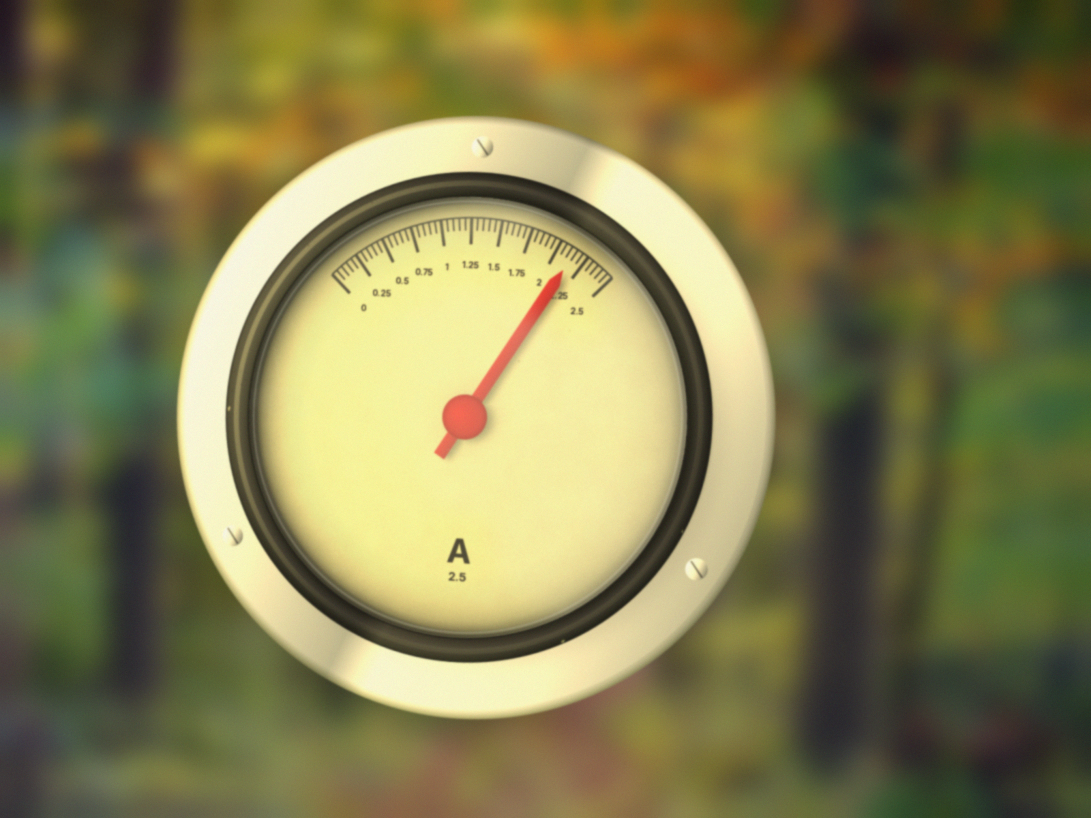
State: 2.15 (A)
